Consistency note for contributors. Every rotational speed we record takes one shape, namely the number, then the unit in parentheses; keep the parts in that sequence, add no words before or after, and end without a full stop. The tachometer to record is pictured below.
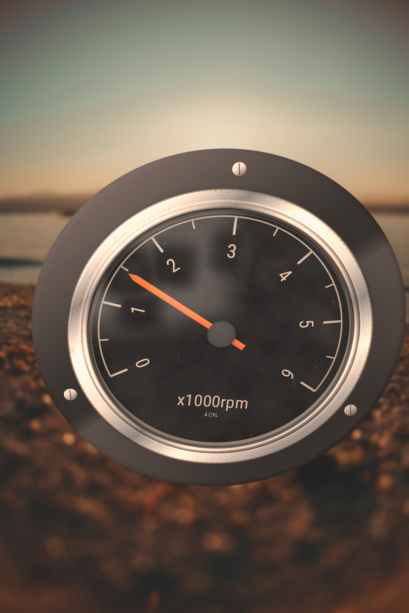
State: 1500 (rpm)
